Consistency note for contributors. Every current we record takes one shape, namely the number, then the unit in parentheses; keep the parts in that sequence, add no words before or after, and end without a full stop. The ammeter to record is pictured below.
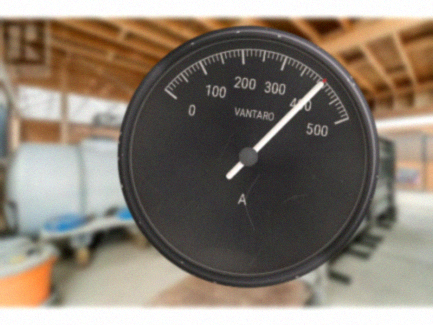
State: 400 (A)
